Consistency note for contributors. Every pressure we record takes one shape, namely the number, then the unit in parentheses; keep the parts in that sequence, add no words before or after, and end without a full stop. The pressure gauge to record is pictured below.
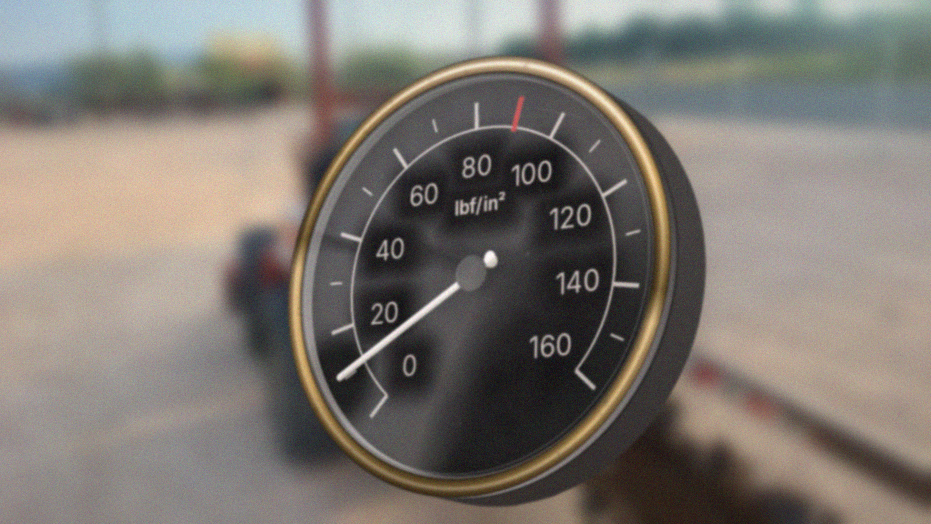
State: 10 (psi)
